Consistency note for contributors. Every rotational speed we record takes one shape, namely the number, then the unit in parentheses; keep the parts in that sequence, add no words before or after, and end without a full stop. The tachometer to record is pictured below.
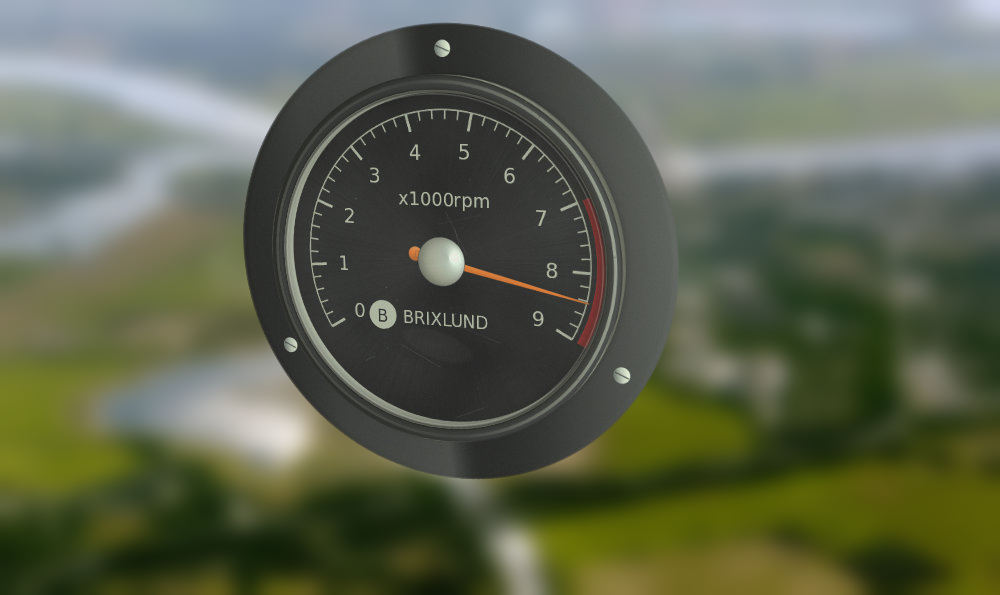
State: 8400 (rpm)
